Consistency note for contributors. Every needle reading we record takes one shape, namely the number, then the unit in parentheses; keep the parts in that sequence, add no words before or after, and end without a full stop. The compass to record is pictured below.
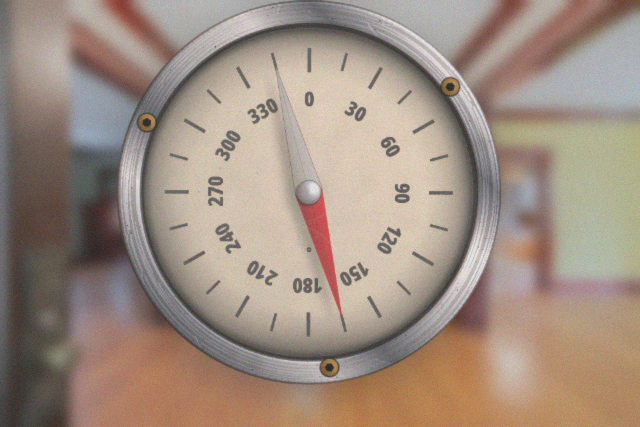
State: 165 (°)
